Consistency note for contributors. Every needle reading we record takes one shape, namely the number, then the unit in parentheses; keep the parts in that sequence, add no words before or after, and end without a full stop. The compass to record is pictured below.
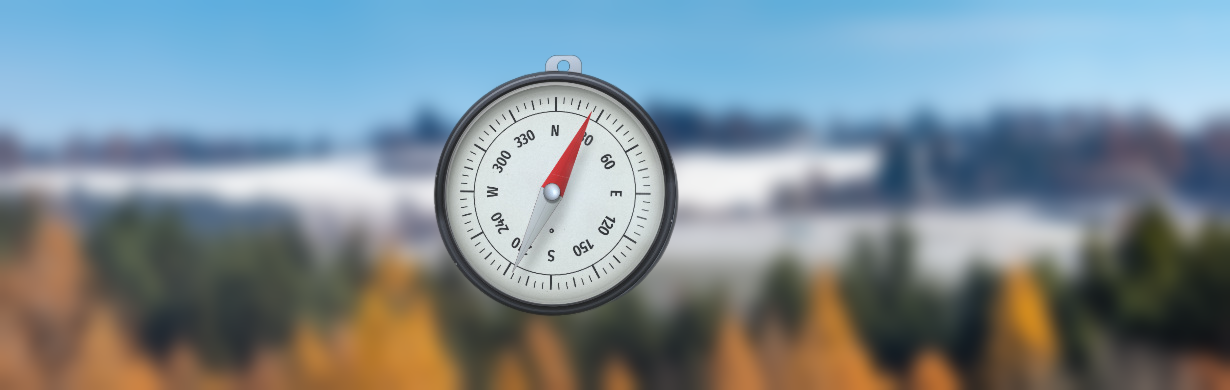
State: 25 (°)
